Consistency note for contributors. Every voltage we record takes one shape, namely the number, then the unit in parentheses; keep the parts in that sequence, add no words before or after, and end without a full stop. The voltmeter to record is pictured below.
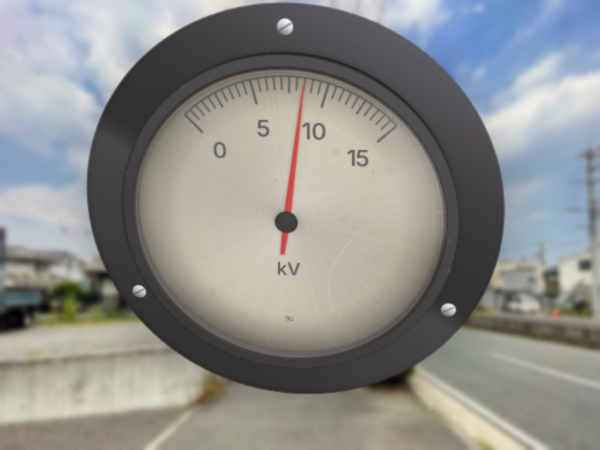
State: 8.5 (kV)
